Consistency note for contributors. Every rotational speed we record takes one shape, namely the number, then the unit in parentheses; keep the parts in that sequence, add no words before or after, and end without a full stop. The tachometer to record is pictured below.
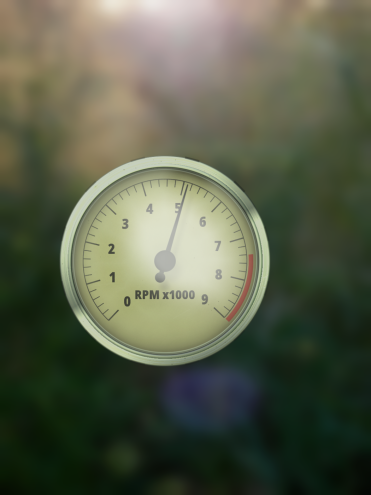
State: 5100 (rpm)
